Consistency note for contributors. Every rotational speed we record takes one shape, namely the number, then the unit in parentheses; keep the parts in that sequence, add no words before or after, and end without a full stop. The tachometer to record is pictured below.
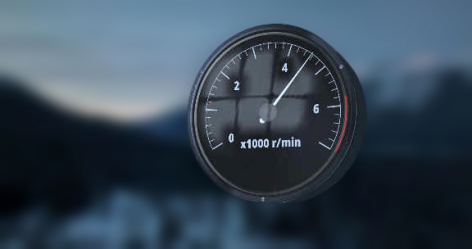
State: 4600 (rpm)
